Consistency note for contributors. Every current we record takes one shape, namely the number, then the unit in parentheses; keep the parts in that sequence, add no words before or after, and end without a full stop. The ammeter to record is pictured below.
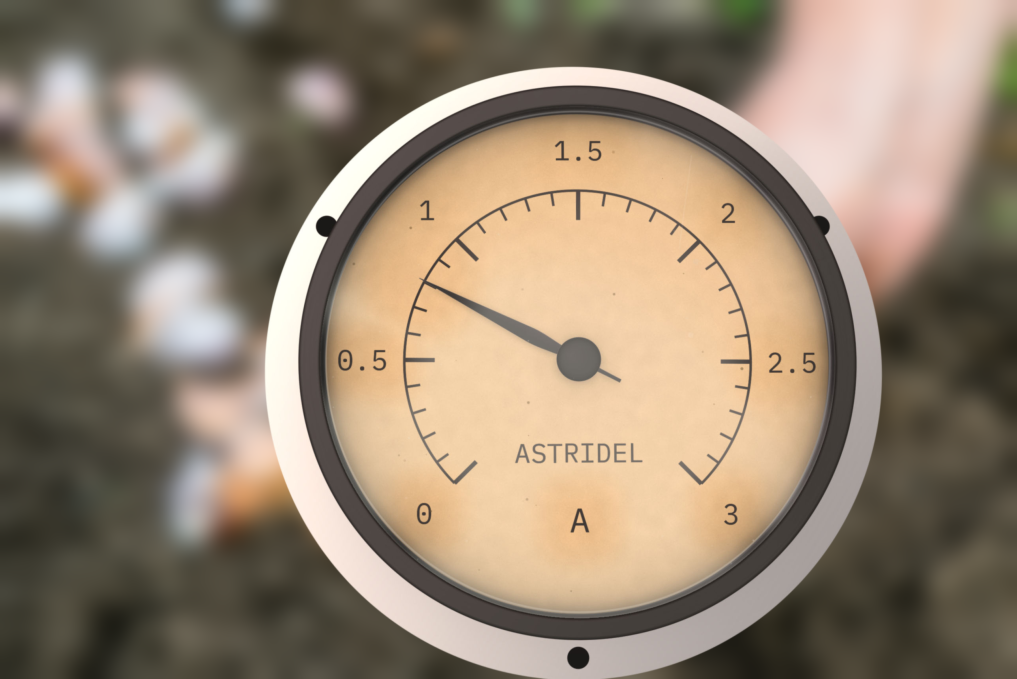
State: 0.8 (A)
